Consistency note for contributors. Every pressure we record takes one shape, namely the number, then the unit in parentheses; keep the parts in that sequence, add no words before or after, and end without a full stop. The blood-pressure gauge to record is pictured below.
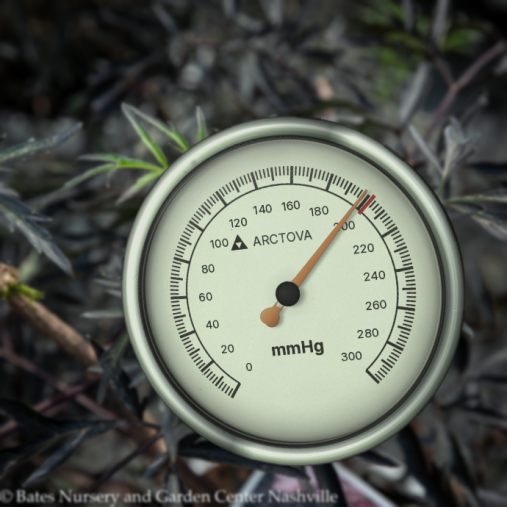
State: 198 (mmHg)
